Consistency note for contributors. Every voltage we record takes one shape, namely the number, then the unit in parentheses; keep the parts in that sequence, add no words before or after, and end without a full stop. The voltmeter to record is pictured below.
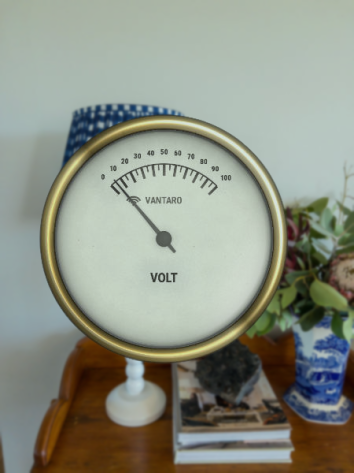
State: 5 (V)
